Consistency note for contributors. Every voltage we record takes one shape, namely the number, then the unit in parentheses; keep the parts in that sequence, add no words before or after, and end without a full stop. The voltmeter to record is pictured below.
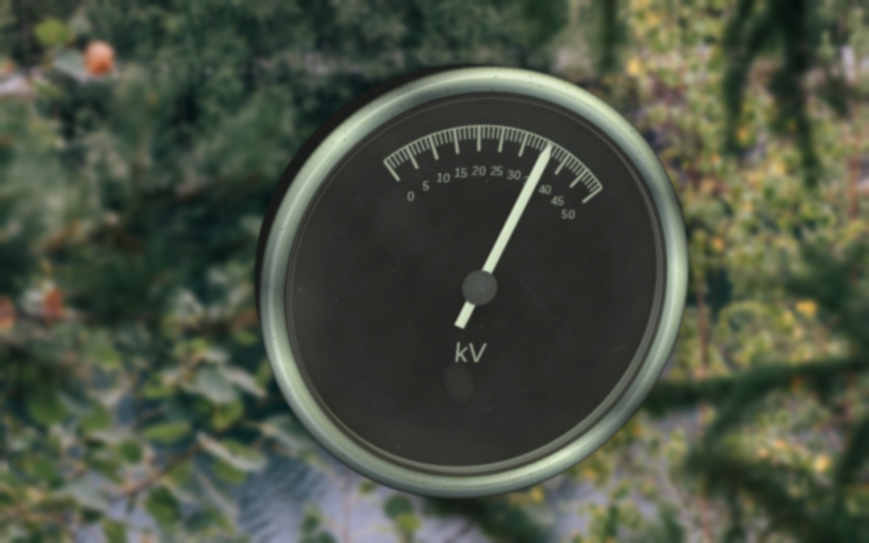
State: 35 (kV)
